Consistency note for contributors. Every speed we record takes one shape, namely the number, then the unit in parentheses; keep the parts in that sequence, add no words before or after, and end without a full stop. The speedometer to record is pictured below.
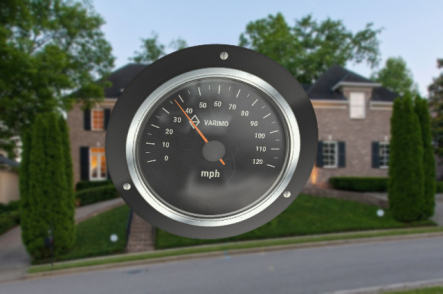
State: 37.5 (mph)
